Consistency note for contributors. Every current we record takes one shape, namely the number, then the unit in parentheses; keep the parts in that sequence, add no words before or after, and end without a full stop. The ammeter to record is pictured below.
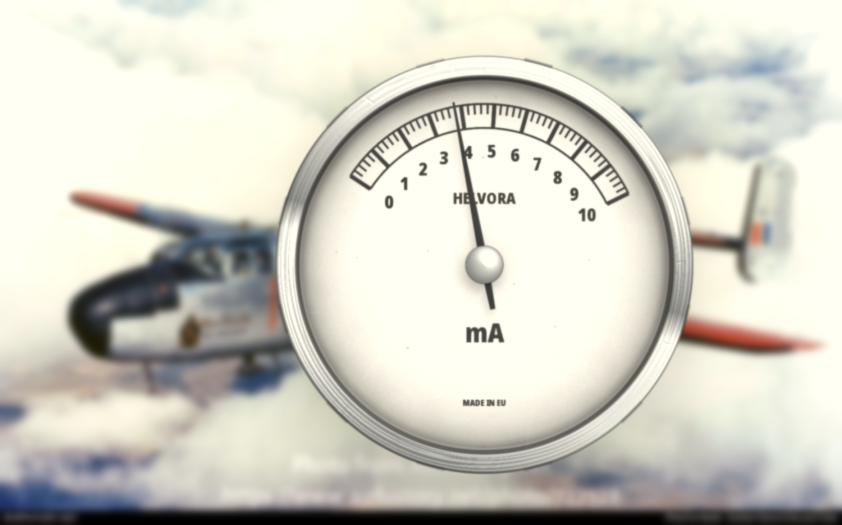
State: 3.8 (mA)
